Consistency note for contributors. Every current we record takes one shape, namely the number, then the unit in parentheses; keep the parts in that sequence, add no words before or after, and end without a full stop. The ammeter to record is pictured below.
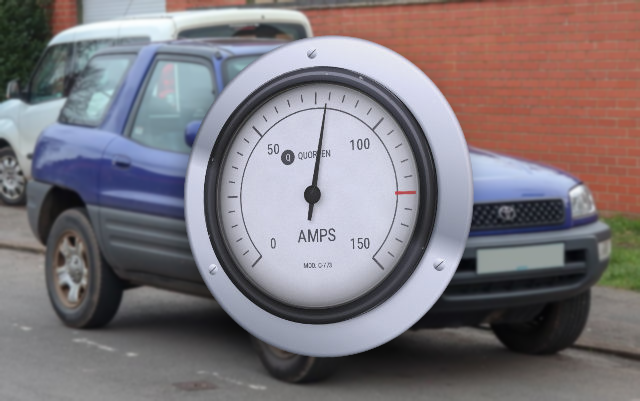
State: 80 (A)
